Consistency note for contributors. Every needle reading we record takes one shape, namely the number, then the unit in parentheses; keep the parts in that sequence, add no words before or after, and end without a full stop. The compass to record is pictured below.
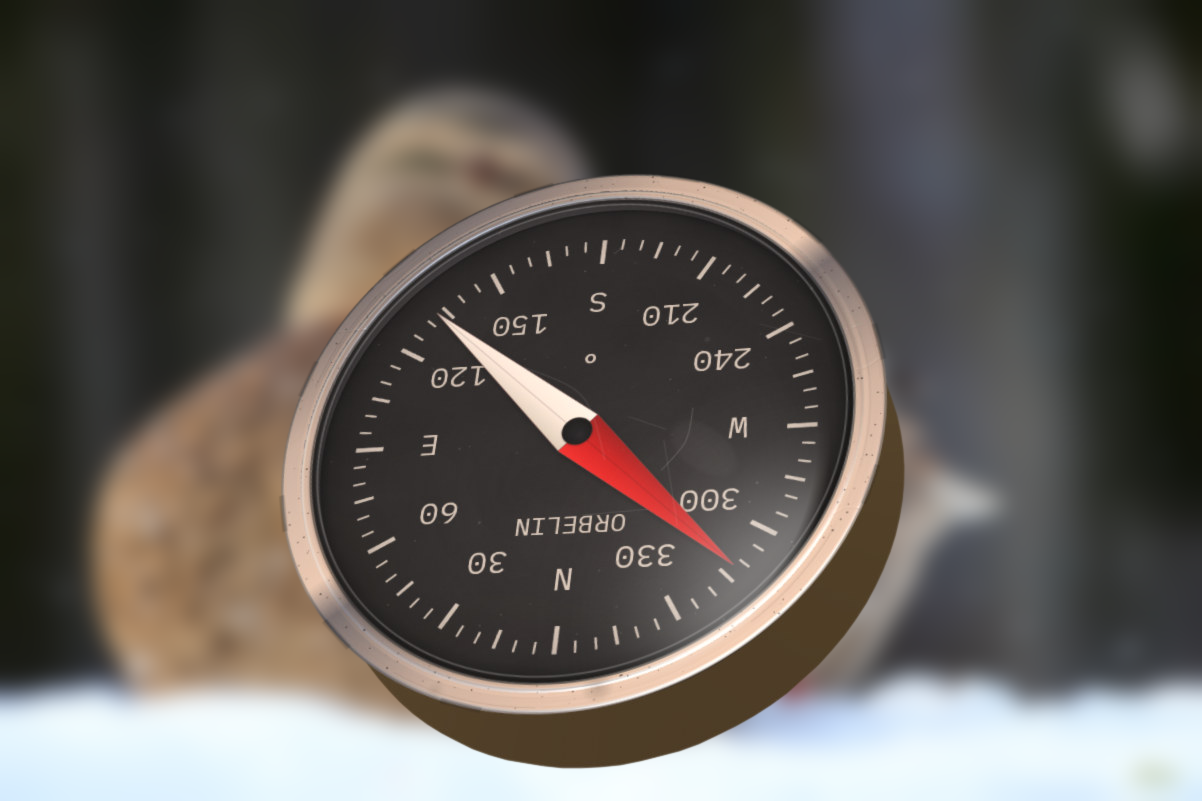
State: 312.5 (°)
